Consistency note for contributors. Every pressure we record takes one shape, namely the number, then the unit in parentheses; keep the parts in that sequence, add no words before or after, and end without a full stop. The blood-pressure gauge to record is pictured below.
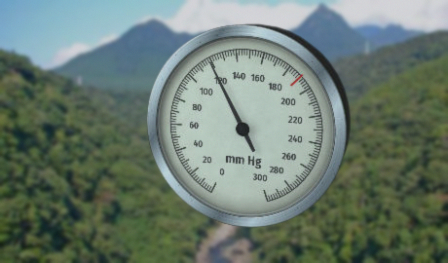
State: 120 (mmHg)
